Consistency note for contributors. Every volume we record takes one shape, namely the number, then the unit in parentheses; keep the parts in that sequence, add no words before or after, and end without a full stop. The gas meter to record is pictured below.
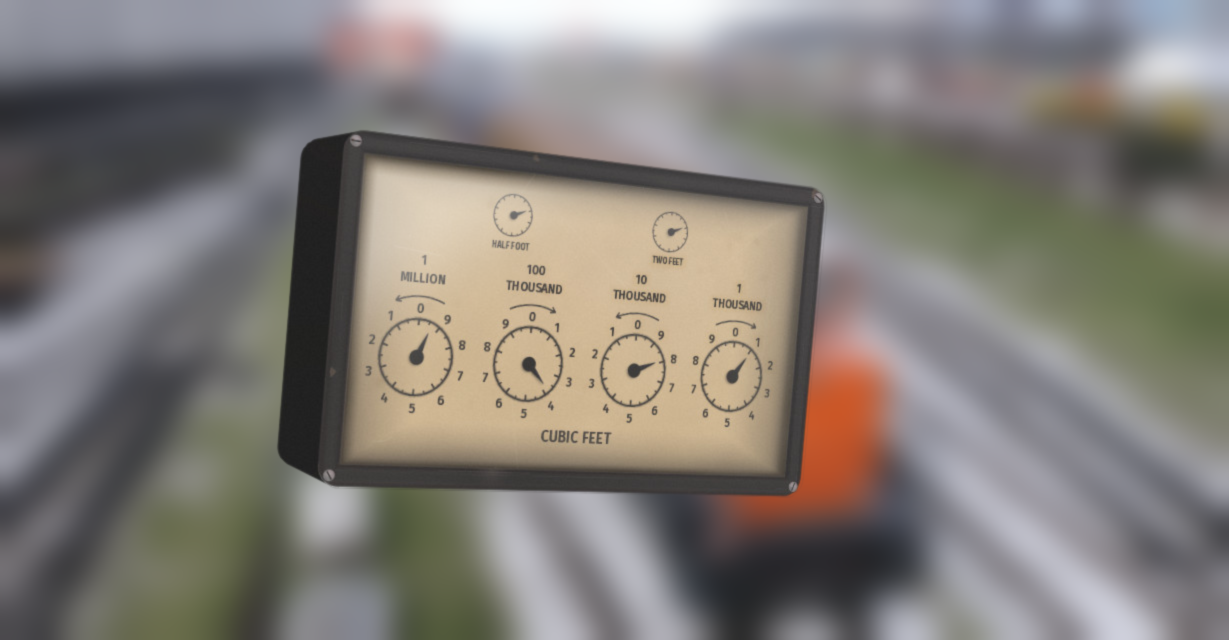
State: 938100 (ft³)
